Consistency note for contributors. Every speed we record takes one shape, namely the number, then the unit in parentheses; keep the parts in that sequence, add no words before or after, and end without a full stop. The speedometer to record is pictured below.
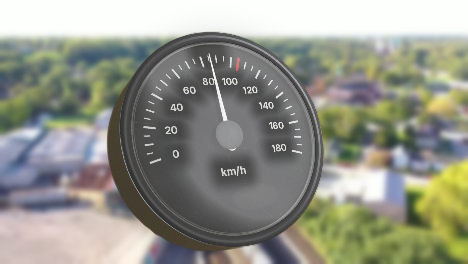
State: 85 (km/h)
